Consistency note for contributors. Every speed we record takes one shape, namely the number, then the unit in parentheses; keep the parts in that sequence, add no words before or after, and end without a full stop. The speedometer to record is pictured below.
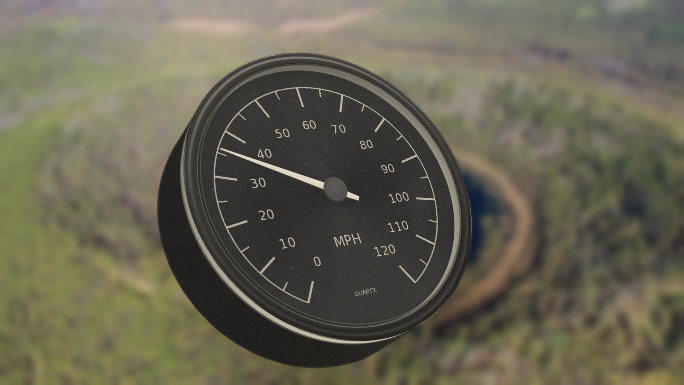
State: 35 (mph)
